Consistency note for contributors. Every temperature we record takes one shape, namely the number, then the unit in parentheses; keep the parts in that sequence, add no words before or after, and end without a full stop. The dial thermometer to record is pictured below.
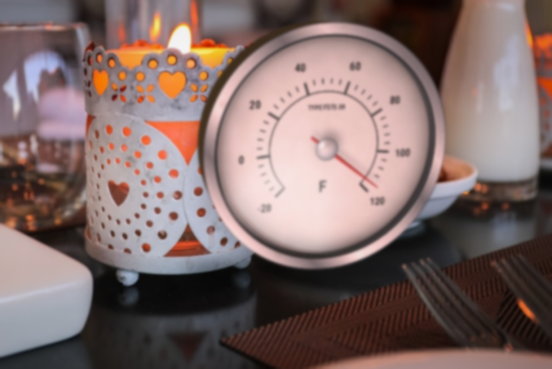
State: 116 (°F)
